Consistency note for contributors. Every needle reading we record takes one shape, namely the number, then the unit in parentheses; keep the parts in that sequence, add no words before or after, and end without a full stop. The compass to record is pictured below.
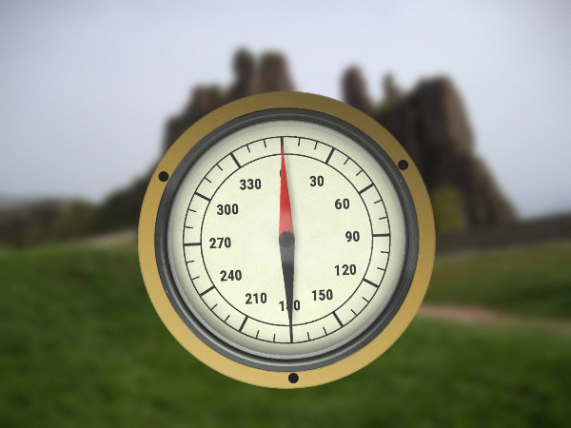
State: 0 (°)
